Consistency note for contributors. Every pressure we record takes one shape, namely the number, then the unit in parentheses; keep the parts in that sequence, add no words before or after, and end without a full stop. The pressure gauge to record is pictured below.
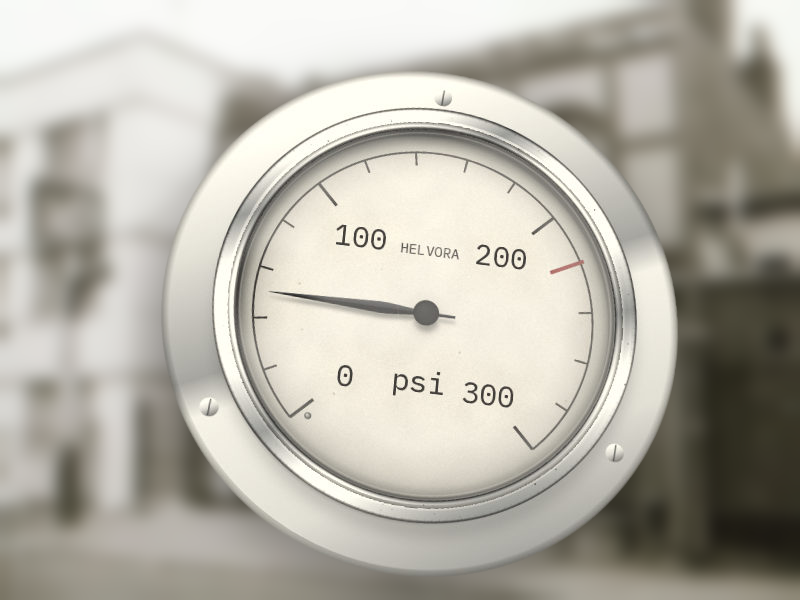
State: 50 (psi)
